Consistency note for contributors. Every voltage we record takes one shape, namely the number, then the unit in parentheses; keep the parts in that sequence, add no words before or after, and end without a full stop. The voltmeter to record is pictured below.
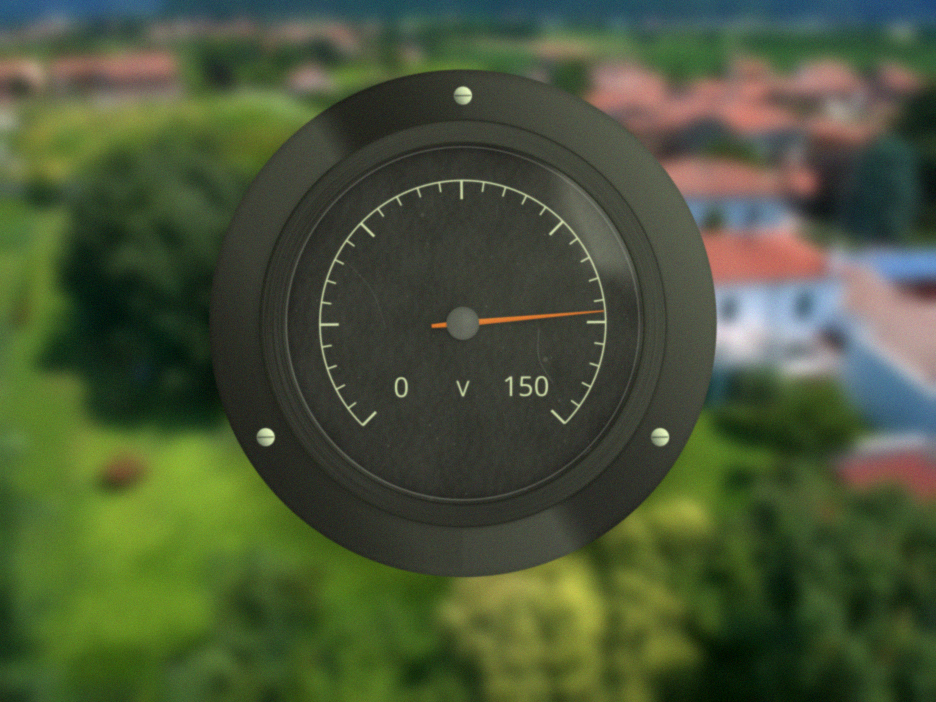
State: 122.5 (V)
